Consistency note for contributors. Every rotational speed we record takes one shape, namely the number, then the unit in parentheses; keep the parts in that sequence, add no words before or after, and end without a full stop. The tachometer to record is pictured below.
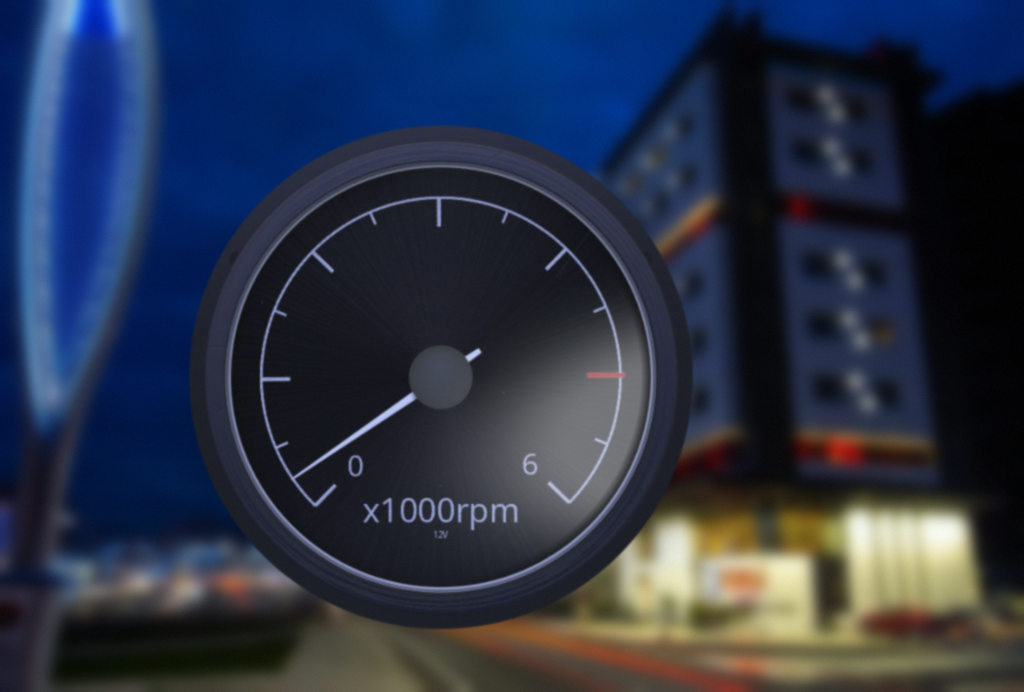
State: 250 (rpm)
